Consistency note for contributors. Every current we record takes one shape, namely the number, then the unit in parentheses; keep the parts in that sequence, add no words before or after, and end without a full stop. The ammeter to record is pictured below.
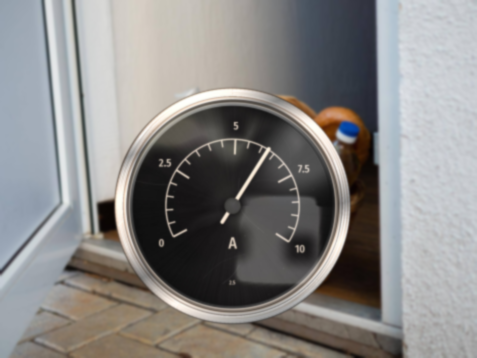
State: 6.25 (A)
